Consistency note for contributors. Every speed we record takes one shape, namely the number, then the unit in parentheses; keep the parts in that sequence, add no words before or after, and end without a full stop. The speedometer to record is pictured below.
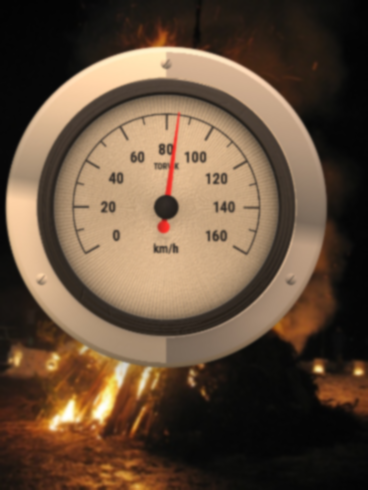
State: 85 (km/h)
